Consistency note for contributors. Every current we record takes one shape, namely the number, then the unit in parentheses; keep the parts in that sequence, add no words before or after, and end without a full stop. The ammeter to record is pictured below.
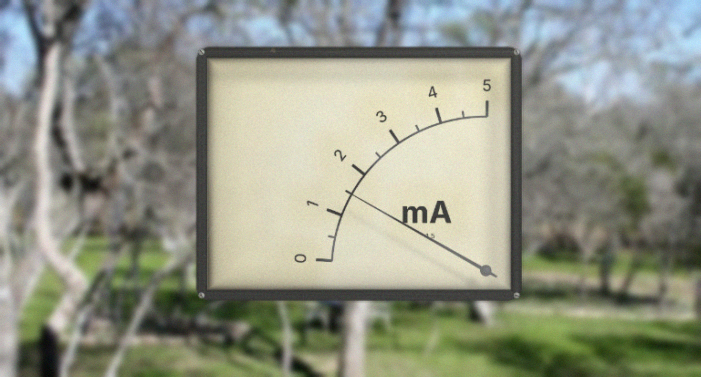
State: 1.5 (mA)
